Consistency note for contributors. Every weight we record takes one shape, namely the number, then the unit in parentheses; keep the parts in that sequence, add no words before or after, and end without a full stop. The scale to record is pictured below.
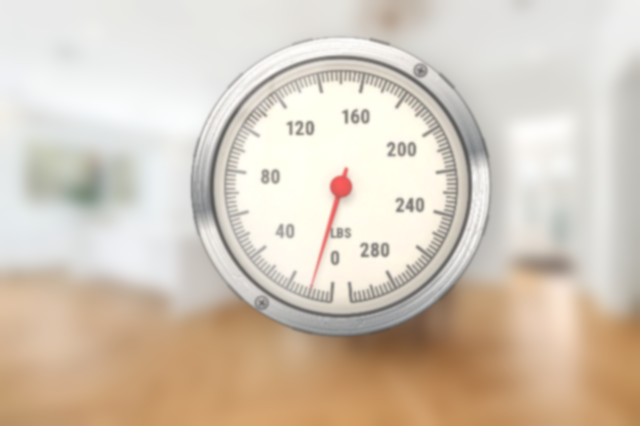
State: 10 (lb)
